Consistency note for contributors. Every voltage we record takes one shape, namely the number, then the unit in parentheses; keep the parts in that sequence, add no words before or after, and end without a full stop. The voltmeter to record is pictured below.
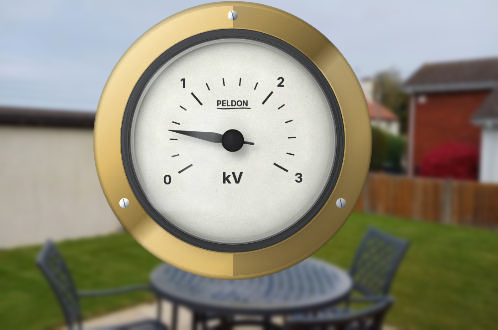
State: 0.5 (kV)
